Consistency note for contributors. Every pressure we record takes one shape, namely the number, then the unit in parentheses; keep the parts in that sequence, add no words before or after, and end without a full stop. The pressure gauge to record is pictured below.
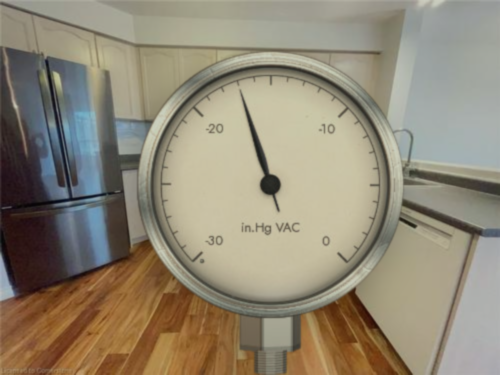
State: -17 (inHg)
